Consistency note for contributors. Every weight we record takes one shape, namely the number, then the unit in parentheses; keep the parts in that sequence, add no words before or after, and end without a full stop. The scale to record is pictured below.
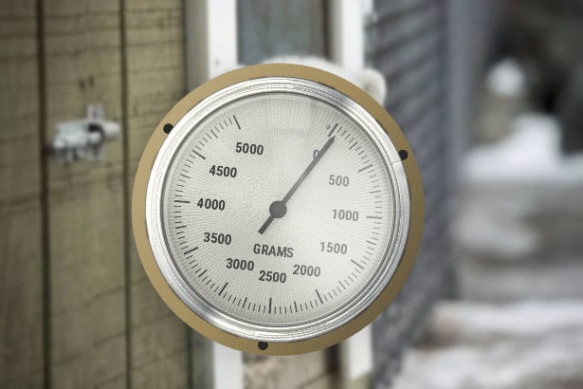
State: 50 (g)
